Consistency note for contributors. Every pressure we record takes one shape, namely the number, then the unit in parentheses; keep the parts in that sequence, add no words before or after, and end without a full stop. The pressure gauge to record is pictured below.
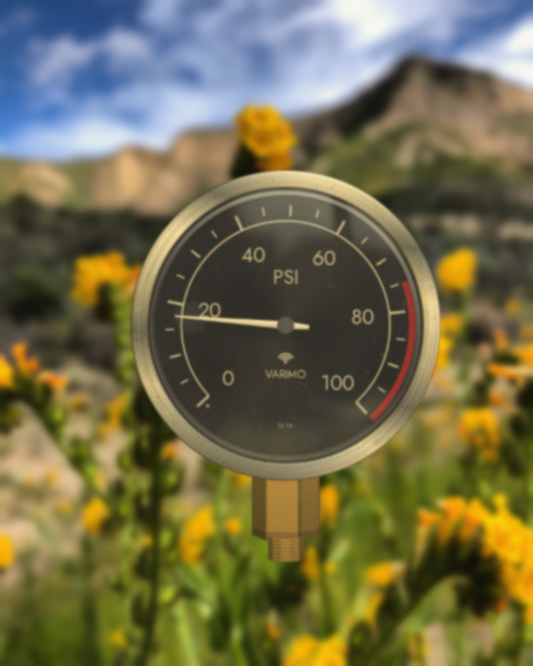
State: 17.5 (psi)
